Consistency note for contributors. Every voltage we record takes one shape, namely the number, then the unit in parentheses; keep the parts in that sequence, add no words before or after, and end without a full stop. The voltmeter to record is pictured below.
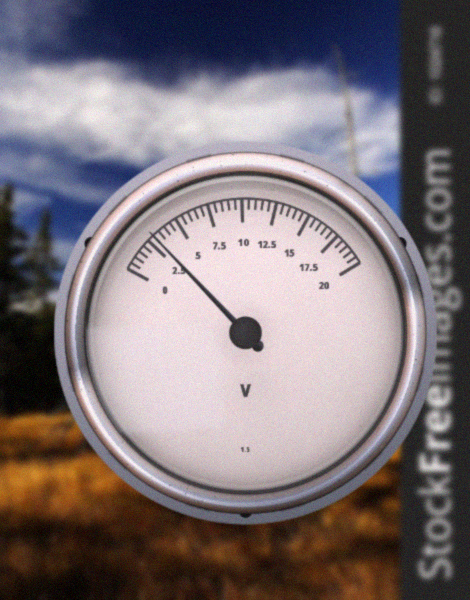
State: 3 (V)
